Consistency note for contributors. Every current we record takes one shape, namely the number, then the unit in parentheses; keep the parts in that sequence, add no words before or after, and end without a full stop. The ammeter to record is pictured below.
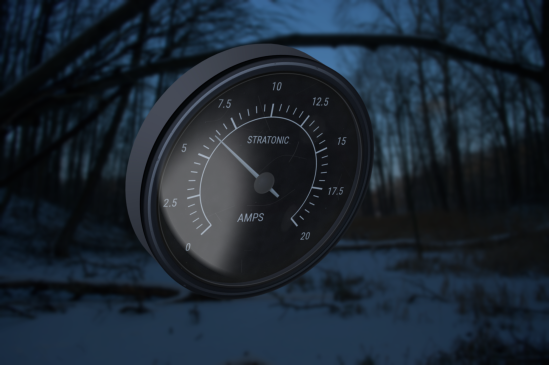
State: 6.25 (A)
